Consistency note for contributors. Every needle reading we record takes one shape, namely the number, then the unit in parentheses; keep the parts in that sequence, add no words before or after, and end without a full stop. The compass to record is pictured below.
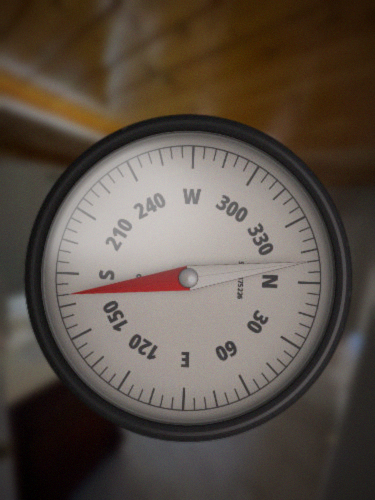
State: 170 (°)
